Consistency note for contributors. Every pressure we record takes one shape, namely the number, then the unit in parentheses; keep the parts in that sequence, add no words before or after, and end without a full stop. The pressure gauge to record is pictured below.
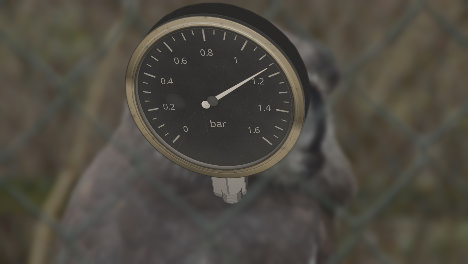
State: 1.15 (bar)
